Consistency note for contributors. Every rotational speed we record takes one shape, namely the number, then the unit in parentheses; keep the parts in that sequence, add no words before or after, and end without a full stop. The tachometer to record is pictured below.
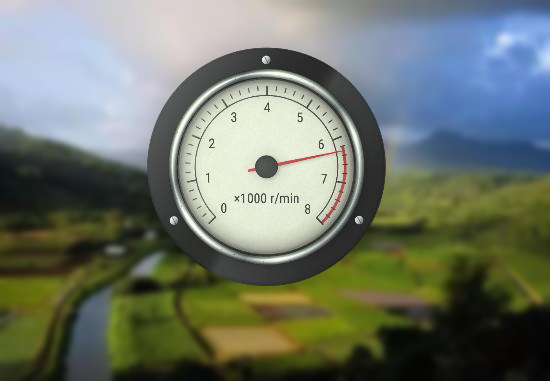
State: 6300 (rpm)
